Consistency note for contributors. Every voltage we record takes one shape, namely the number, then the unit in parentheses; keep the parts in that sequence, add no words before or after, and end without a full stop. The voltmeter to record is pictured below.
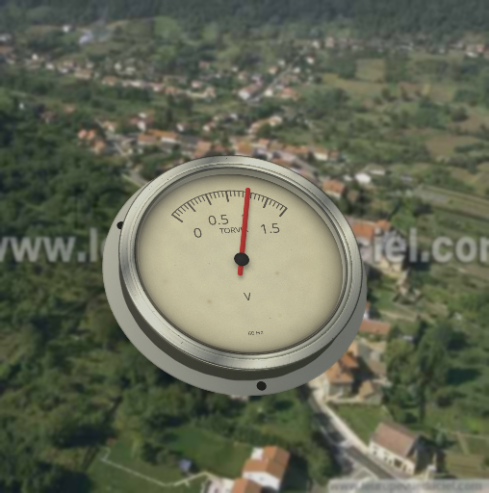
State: 1 (V)
